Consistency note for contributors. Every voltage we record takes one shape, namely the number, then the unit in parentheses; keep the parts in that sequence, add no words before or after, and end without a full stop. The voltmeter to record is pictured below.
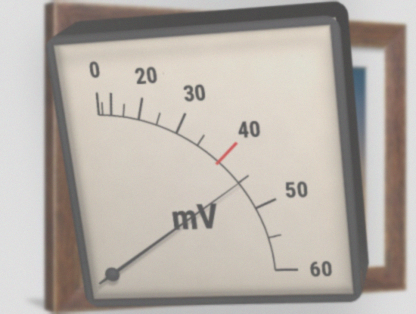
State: 45 (mV)
